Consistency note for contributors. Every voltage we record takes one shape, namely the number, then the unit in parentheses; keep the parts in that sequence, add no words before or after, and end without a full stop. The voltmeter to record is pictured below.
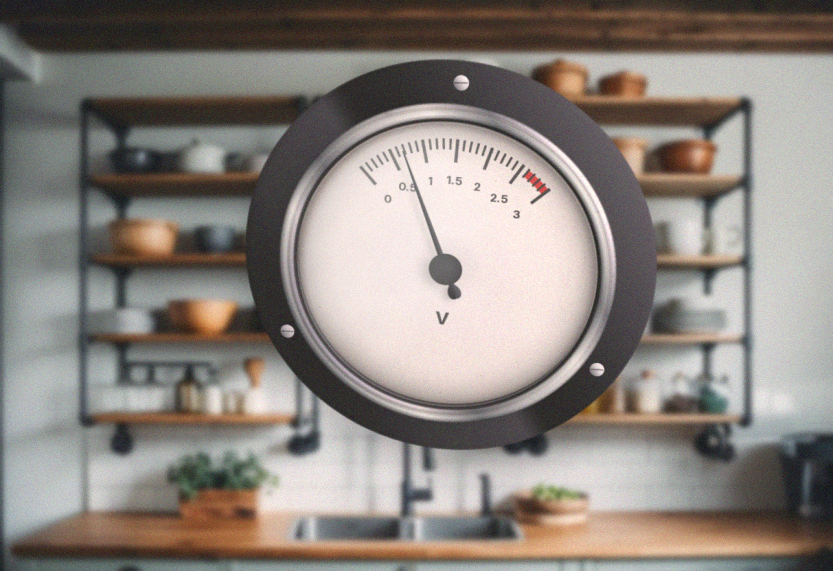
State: 0.7 (V)
